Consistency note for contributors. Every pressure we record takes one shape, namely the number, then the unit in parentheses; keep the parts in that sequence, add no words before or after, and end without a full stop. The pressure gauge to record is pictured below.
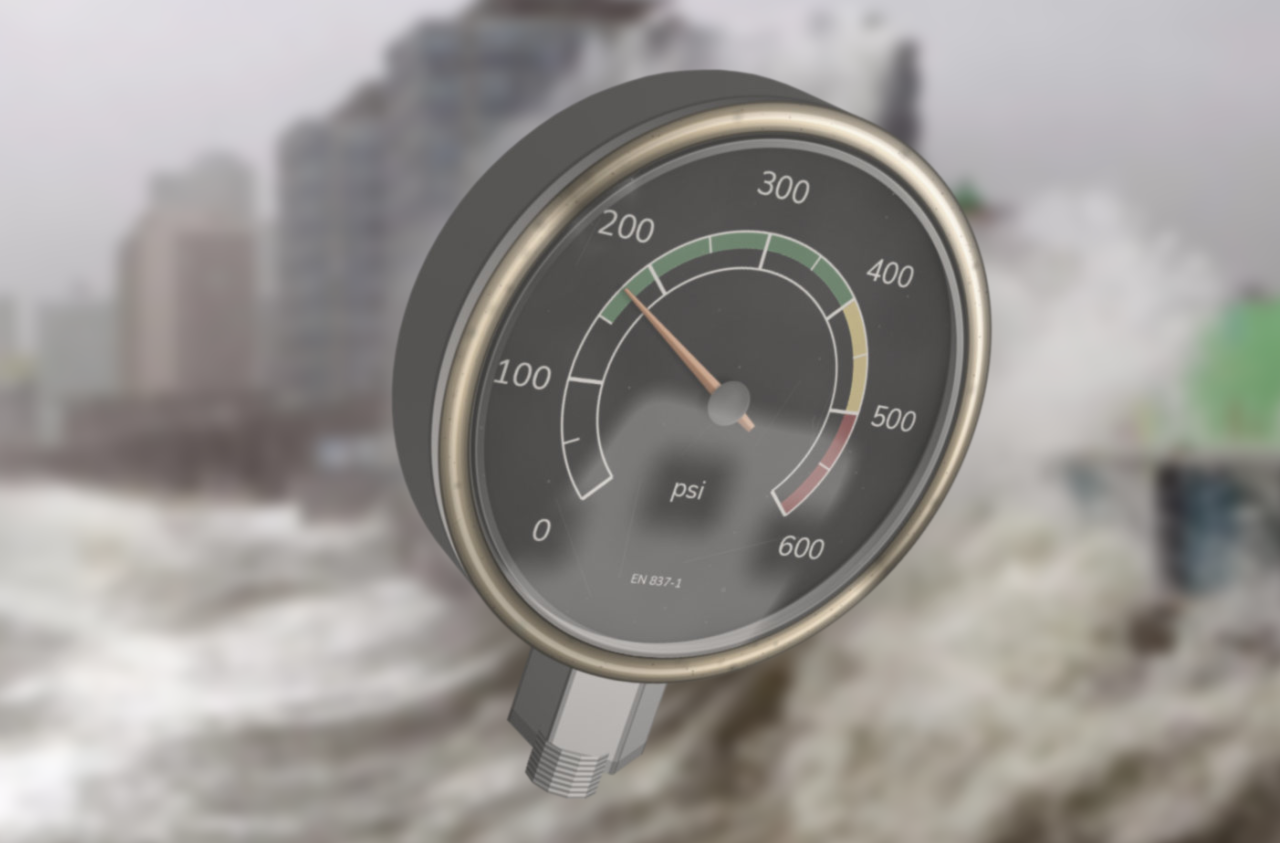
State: 175 (psi)
